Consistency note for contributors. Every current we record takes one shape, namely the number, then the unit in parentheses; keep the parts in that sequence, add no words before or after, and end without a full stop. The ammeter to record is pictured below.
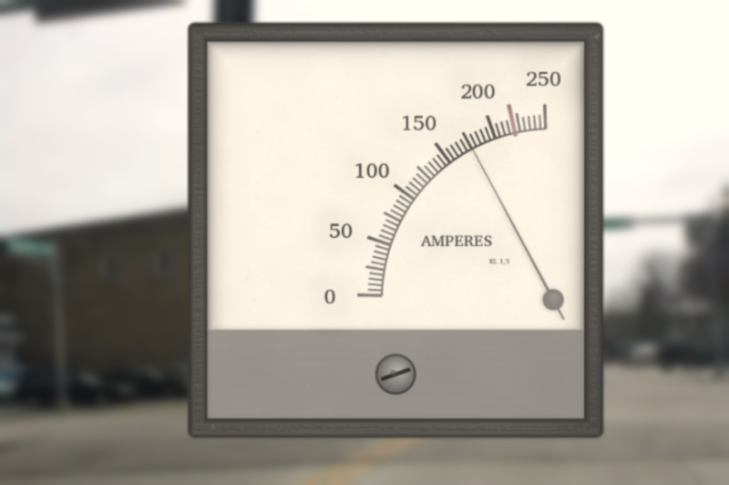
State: 175 (A)
